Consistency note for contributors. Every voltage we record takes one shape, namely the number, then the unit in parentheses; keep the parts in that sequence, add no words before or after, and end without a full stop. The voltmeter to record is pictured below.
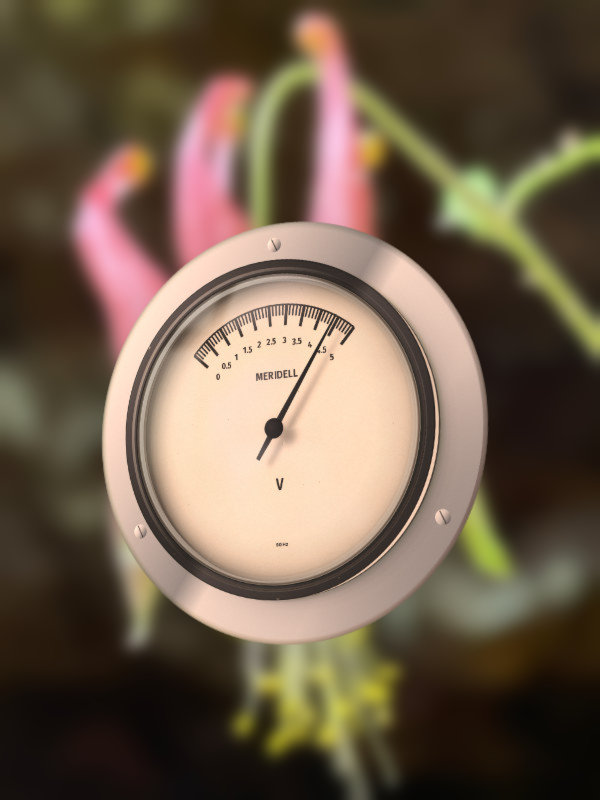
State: 4.5 (V)
